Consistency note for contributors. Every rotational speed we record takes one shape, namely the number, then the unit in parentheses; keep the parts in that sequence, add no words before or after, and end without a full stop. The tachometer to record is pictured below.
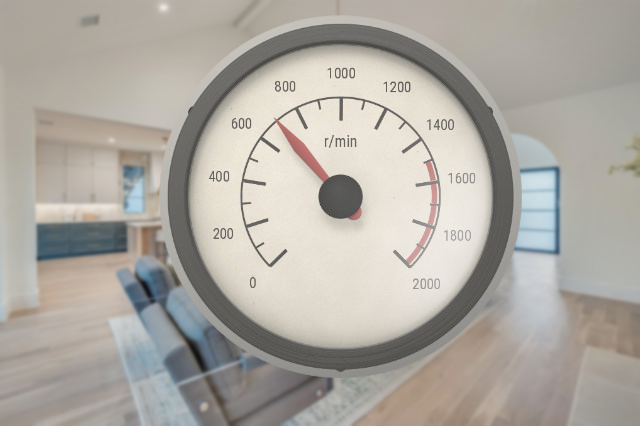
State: 700 (rpm)
